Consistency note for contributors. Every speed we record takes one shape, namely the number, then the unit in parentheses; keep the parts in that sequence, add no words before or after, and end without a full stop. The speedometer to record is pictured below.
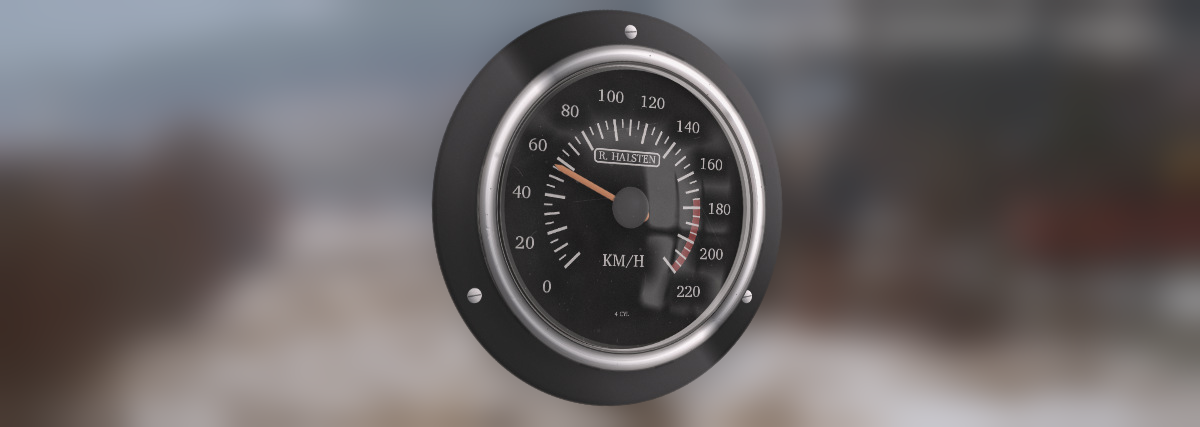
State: 55 (km/h)
